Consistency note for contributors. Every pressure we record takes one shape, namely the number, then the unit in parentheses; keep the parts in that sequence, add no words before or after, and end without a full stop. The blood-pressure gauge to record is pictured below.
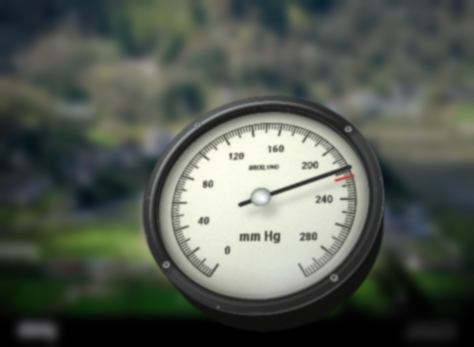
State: 220 (mmHg)
